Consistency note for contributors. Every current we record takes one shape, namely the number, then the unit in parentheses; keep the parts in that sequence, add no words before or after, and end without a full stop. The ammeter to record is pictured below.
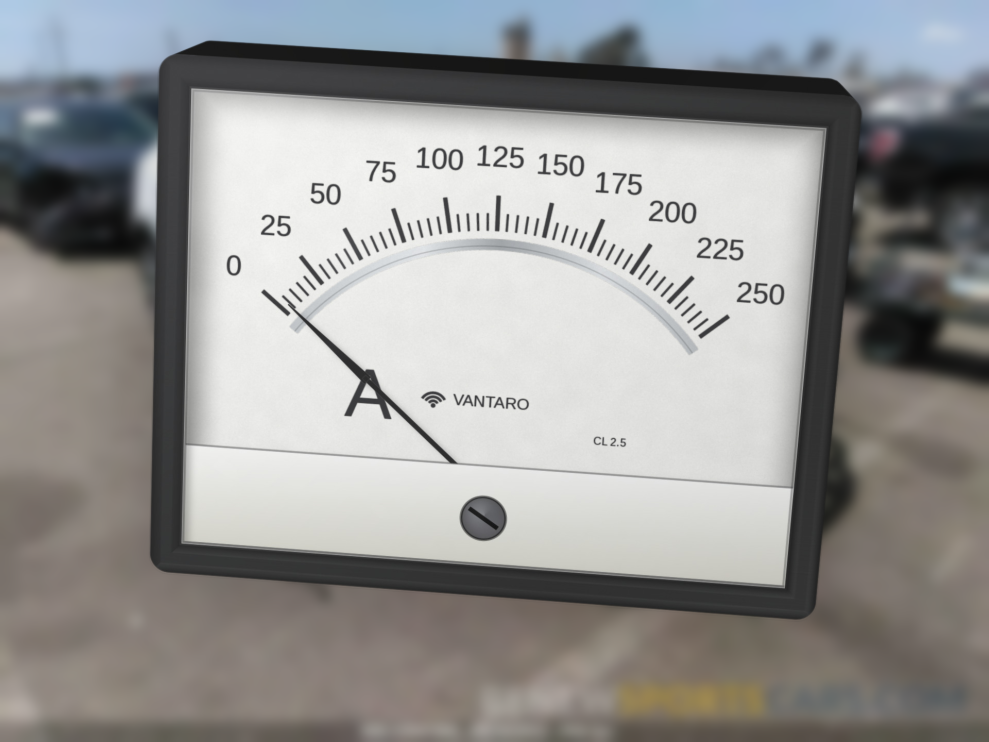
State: 5 (A)
